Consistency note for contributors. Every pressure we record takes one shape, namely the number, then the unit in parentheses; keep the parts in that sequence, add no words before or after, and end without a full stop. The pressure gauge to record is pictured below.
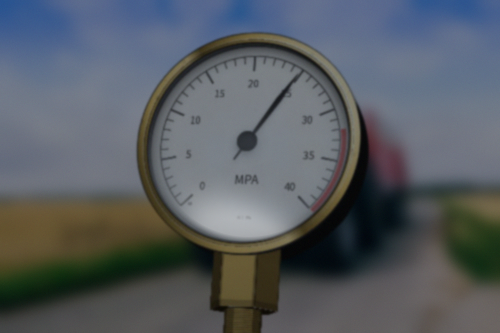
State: 25 (MPa)
